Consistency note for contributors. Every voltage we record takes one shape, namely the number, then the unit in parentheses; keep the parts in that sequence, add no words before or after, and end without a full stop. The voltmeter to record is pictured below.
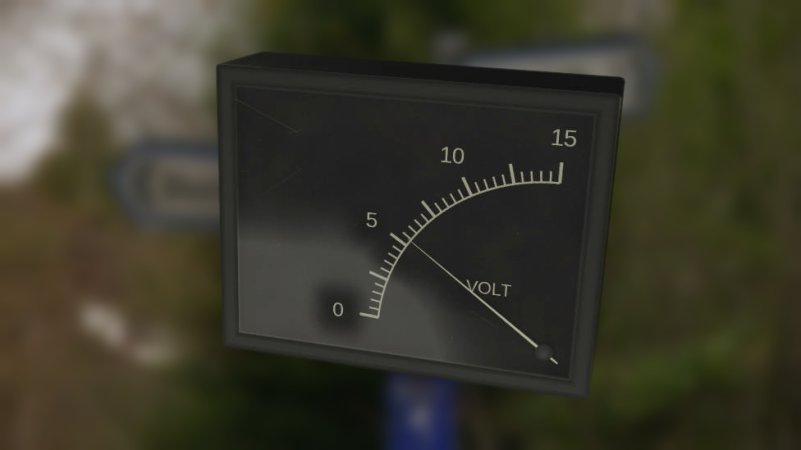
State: 5.5 (V)
